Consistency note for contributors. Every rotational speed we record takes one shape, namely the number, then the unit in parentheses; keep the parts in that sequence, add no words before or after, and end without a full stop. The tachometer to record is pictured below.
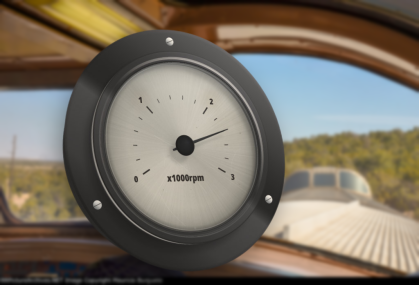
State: 2400 (rpm)
